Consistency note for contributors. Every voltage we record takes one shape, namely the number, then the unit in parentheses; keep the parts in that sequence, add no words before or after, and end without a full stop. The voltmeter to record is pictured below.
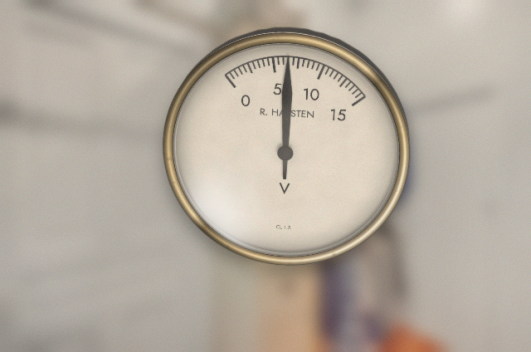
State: 6.5 (V)
